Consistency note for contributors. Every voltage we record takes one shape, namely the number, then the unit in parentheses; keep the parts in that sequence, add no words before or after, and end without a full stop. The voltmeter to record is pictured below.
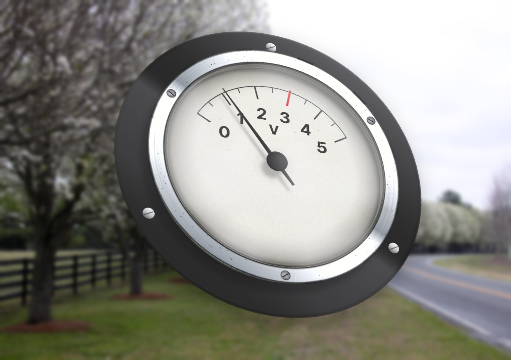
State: 1 (V)
